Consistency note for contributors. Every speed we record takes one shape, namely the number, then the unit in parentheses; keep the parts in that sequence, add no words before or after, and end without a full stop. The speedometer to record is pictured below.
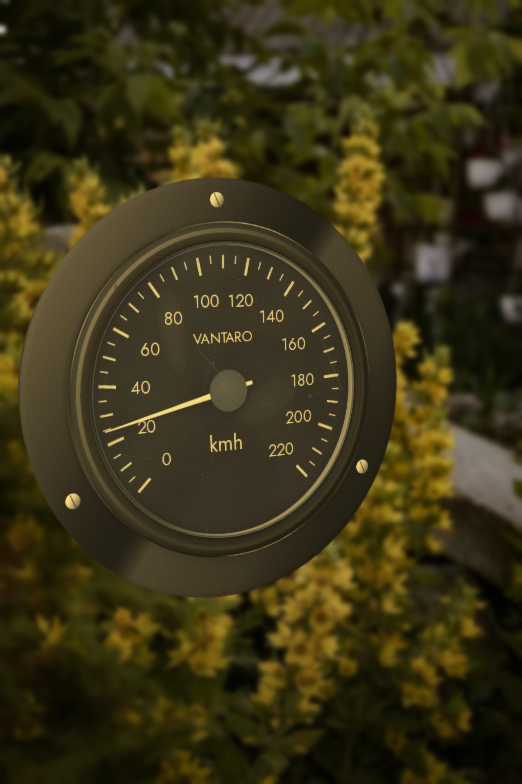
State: 25 (km/h)
